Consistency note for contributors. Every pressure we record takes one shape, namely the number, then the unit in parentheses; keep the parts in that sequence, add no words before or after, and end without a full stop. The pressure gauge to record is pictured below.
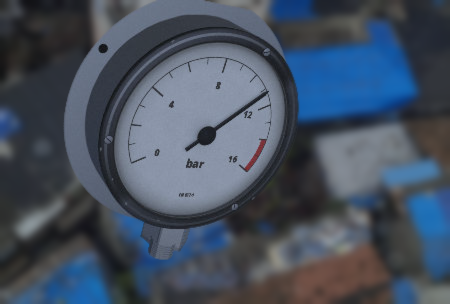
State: 11 (bar)
